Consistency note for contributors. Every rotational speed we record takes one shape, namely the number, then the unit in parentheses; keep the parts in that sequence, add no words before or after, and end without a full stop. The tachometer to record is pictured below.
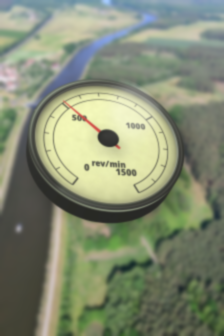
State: 500 (rpm)
